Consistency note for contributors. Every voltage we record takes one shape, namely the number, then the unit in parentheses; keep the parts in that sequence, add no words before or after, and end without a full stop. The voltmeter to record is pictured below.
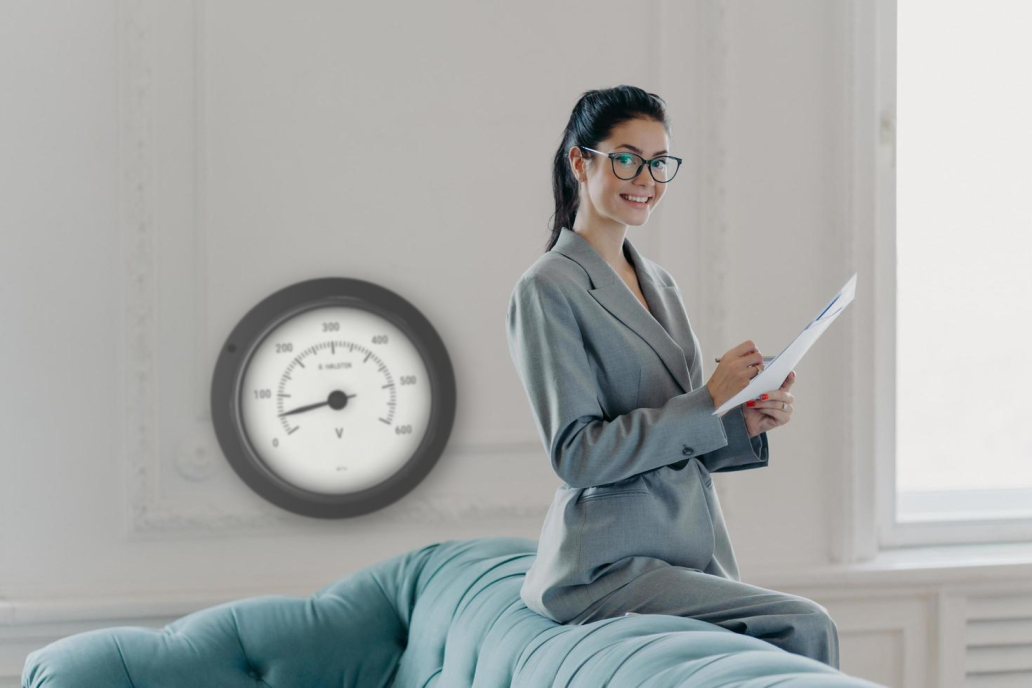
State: 50 (V)
